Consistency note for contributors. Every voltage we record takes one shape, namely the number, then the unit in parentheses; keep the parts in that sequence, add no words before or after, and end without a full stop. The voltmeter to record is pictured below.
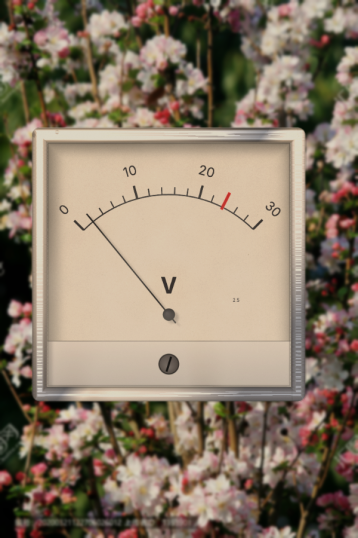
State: 2 (V)
